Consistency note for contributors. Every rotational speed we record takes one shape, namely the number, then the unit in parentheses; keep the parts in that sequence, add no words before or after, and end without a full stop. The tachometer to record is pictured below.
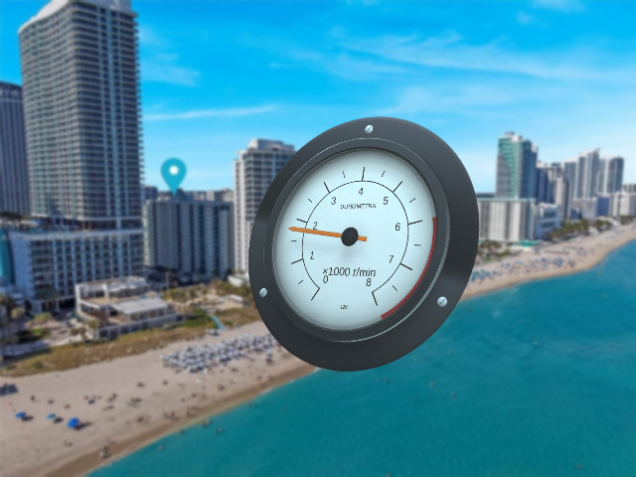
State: 1750 (rpm)
